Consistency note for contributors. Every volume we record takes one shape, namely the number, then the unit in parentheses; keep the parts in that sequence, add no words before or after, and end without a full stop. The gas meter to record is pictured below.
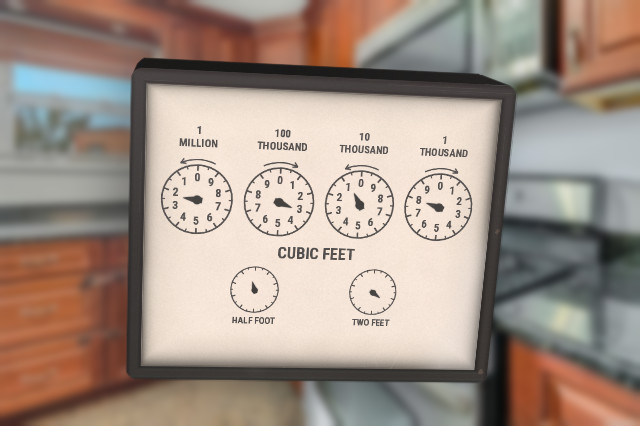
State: 230800 (ft³)
